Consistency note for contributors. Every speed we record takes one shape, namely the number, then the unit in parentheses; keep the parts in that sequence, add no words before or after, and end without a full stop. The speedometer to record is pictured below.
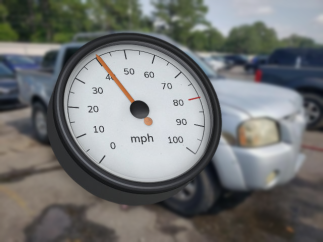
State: 40 (mph)
